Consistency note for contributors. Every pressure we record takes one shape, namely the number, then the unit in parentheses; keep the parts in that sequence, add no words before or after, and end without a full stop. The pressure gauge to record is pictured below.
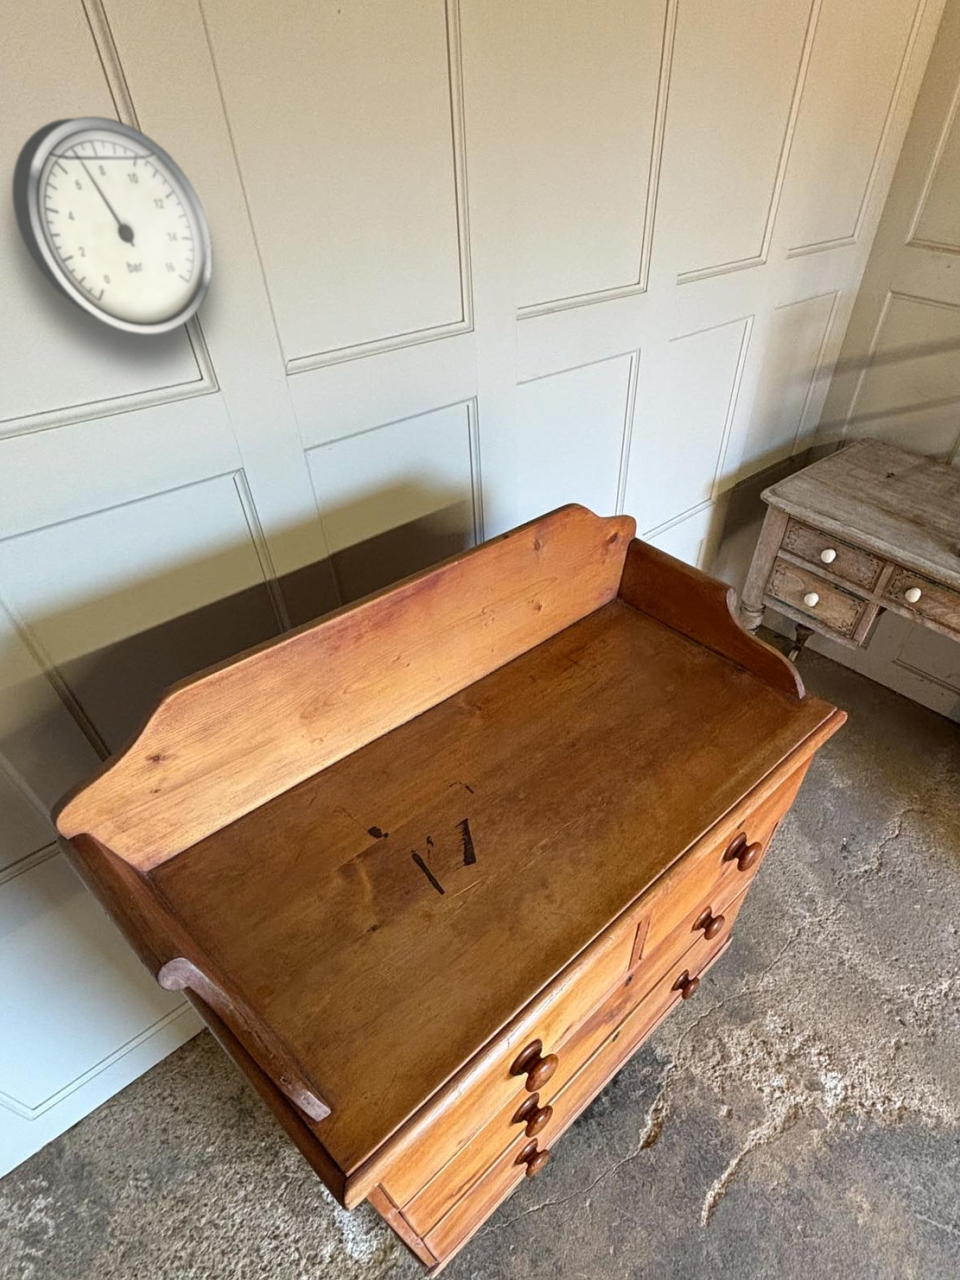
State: 7 (bar)
